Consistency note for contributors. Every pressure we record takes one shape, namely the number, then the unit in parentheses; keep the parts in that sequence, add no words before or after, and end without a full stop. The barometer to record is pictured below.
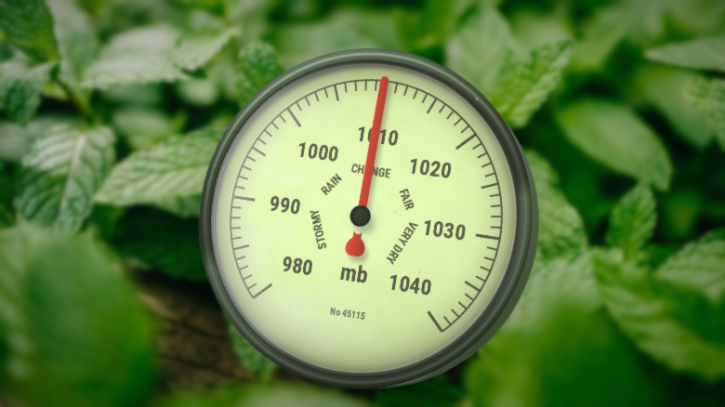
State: 1010 (mbar)
